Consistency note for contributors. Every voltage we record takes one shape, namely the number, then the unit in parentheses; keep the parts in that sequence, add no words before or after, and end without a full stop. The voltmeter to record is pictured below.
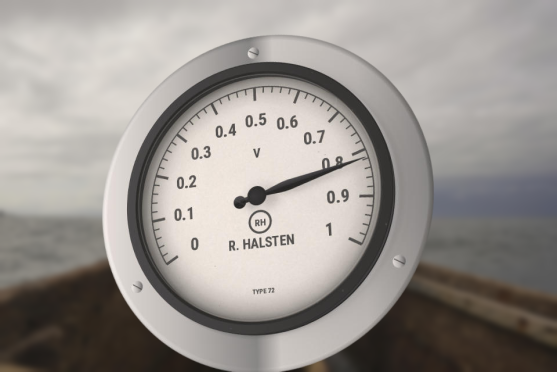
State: 0.82 (V)
